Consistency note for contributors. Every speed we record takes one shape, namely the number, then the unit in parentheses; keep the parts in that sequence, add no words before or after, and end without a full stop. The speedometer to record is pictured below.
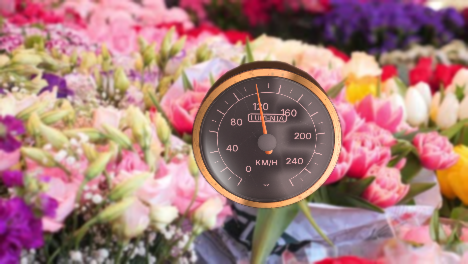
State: 120 (km/h)
